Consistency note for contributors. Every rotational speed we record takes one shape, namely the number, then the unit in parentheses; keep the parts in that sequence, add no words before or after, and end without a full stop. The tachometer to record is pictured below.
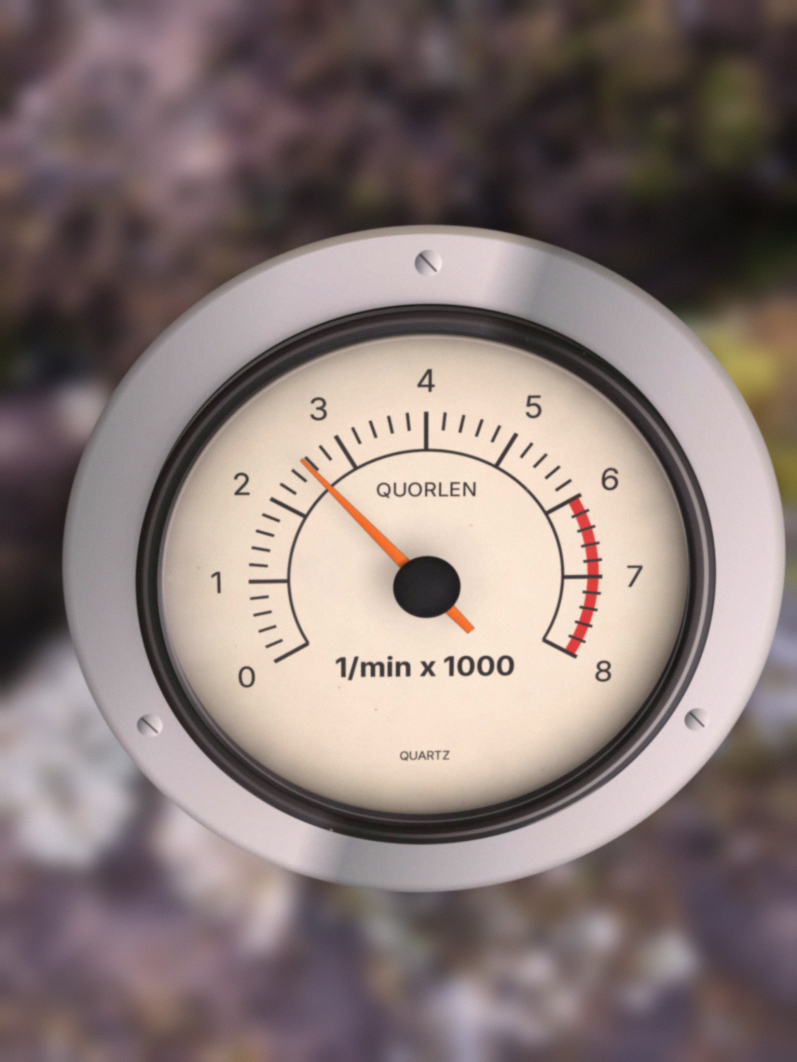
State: 2600 (rpm)
